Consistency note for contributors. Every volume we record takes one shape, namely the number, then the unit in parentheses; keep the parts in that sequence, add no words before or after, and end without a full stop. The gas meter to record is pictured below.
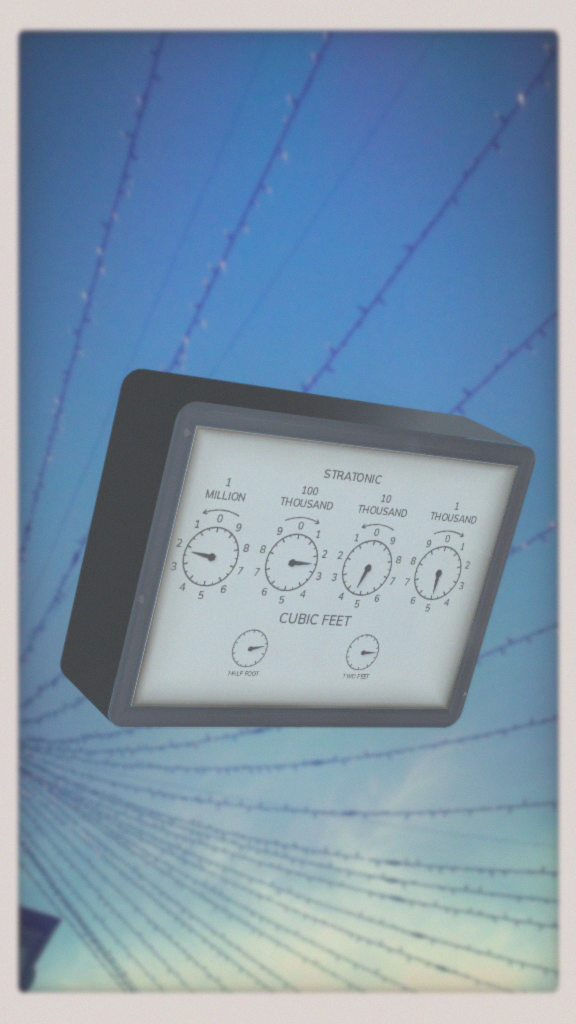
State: 224500 (ft³)
